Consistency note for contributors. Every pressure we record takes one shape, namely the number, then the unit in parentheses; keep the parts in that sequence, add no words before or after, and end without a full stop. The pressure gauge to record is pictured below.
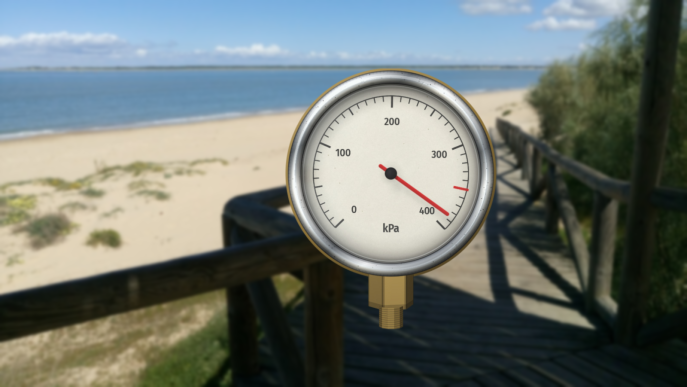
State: 385 (kPa)
